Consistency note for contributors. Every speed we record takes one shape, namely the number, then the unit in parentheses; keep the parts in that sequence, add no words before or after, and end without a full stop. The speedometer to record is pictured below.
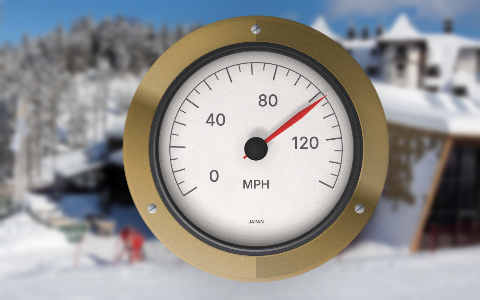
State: 102.5 (mph)
